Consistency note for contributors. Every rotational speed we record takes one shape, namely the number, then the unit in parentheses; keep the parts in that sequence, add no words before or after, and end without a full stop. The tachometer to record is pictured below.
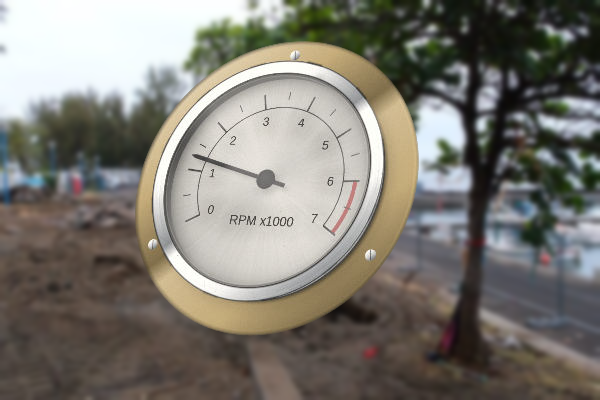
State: 1250 (rpm)
